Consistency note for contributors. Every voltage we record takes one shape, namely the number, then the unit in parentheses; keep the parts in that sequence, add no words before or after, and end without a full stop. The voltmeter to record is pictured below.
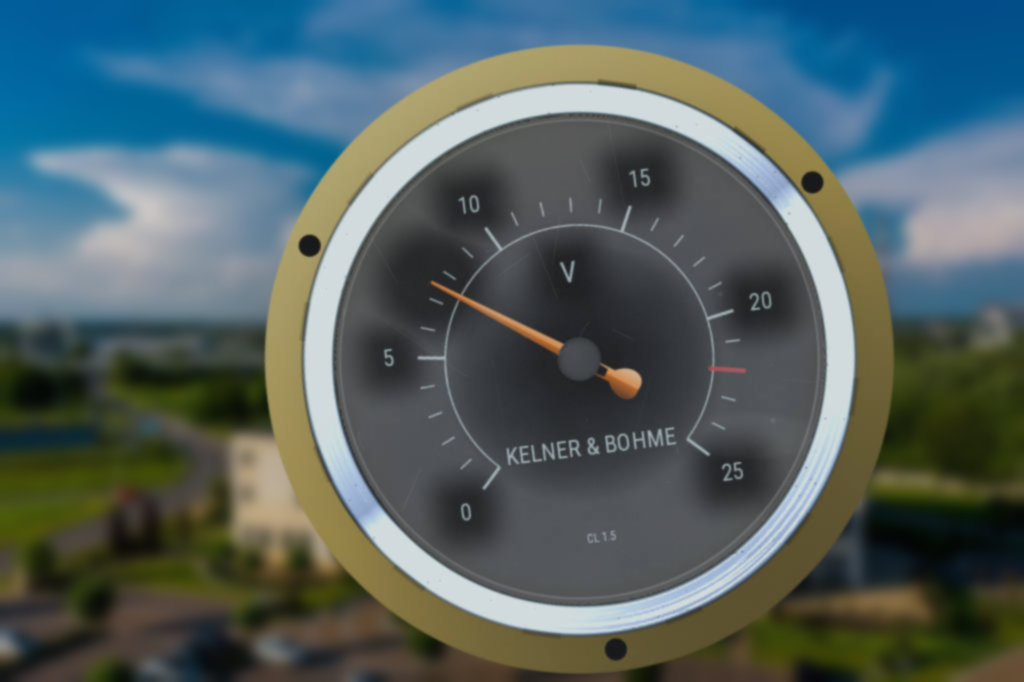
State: 7.5 (V)
